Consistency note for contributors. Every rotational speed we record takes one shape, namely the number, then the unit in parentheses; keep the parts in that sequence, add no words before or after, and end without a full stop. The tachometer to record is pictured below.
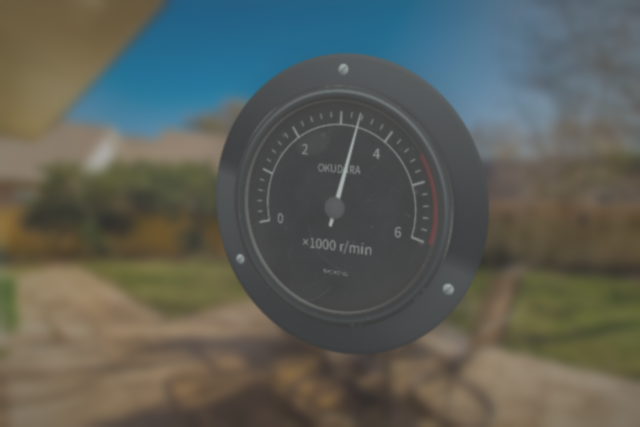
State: 3400 (rpm)
